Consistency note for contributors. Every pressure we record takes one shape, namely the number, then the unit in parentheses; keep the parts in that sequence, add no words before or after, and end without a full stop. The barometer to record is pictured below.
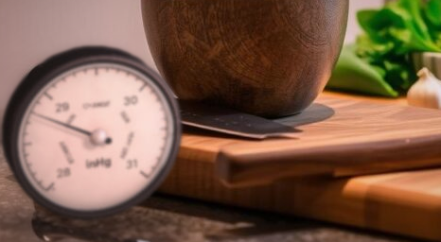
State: 28.8 (inHg)
